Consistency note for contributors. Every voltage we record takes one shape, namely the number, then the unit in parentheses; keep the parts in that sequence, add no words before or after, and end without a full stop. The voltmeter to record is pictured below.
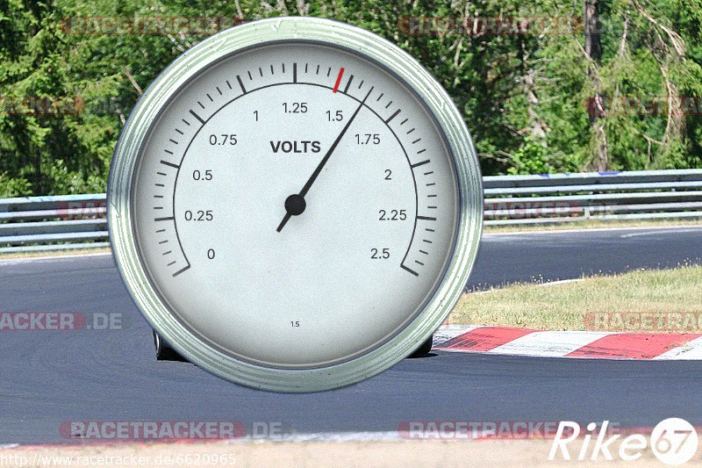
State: 1.6 (V)
